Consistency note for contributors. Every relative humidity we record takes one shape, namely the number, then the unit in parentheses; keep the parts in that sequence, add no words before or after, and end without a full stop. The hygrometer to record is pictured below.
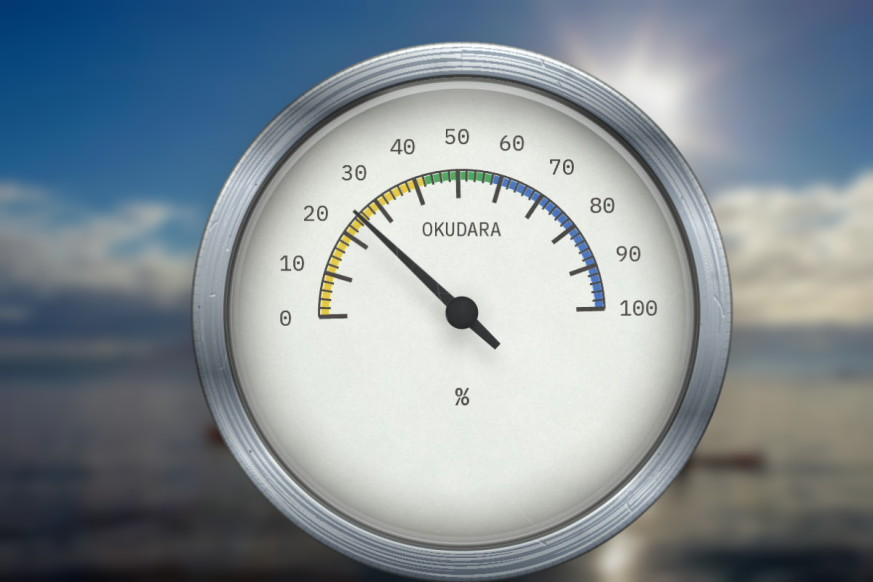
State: 25 (%)
